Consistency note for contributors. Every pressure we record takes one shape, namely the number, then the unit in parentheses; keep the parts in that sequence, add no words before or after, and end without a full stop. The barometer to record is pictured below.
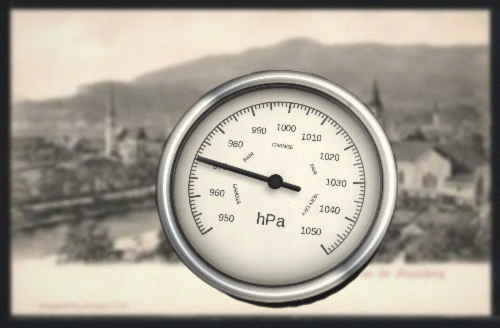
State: 970 (hPa)
